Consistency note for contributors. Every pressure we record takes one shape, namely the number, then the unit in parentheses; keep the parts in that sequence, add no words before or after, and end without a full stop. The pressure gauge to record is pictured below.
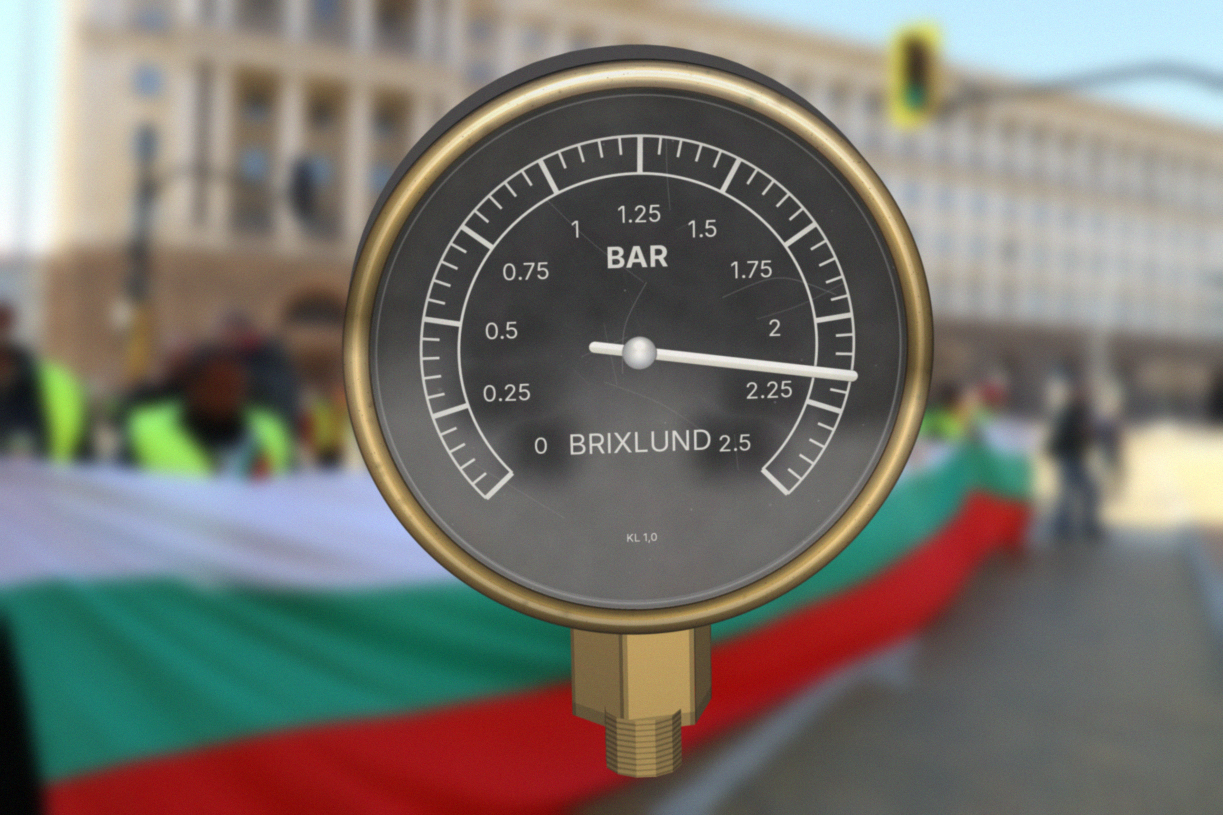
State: 2.15 (bar)
